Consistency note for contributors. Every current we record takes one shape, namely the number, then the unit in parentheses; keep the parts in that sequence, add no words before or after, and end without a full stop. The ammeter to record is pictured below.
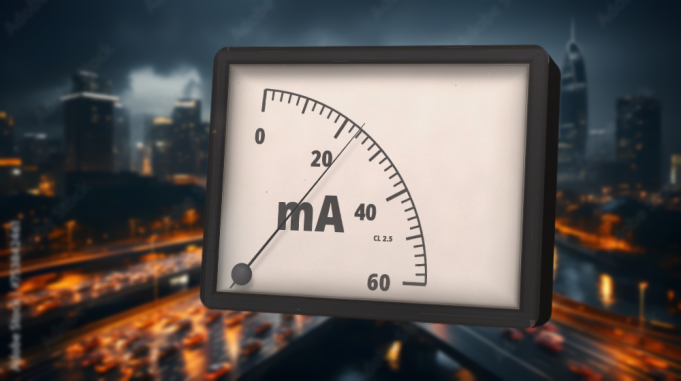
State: 24 (mA)
